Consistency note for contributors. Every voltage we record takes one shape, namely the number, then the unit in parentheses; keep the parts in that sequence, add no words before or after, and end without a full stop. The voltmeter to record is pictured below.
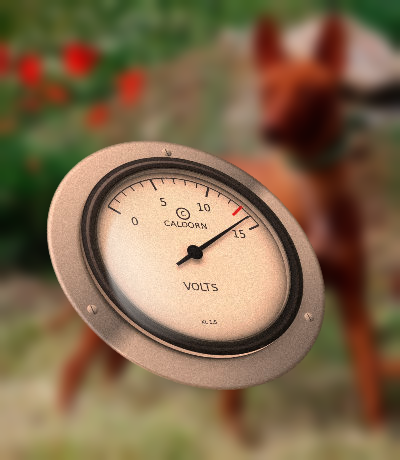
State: 14 (V)
